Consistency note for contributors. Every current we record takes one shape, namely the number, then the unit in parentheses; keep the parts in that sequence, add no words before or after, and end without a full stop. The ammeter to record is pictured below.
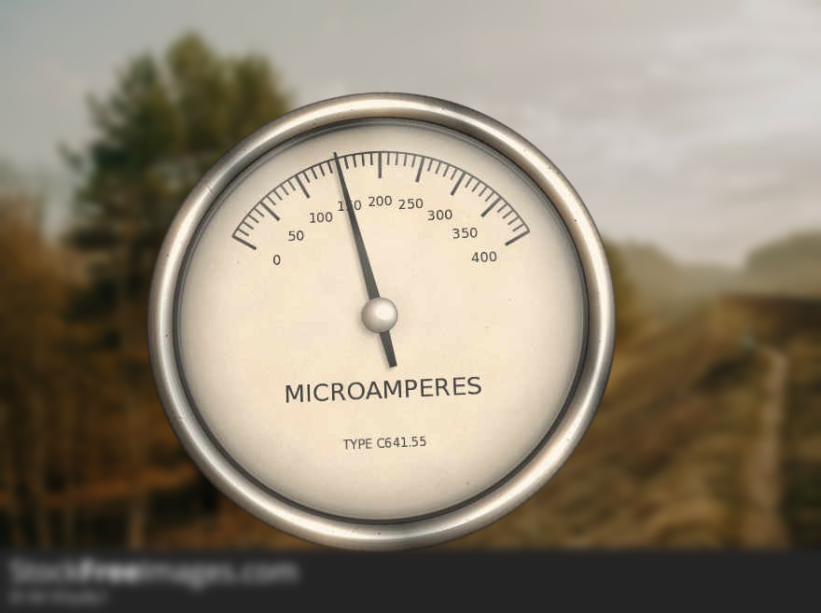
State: 150 (µA)
